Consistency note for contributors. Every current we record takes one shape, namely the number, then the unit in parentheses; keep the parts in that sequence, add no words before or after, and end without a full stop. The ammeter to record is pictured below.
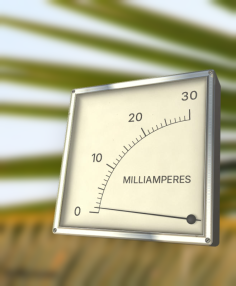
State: 1 (mA)
